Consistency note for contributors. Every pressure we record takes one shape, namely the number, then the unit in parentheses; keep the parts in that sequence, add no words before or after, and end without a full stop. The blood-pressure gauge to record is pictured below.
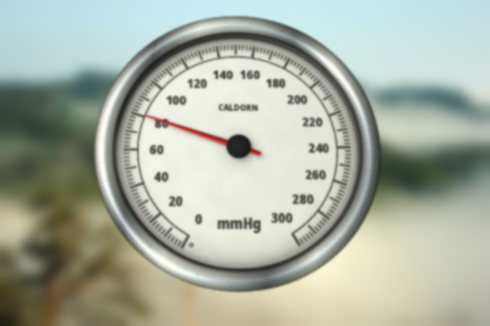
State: 80 (mmHg)
